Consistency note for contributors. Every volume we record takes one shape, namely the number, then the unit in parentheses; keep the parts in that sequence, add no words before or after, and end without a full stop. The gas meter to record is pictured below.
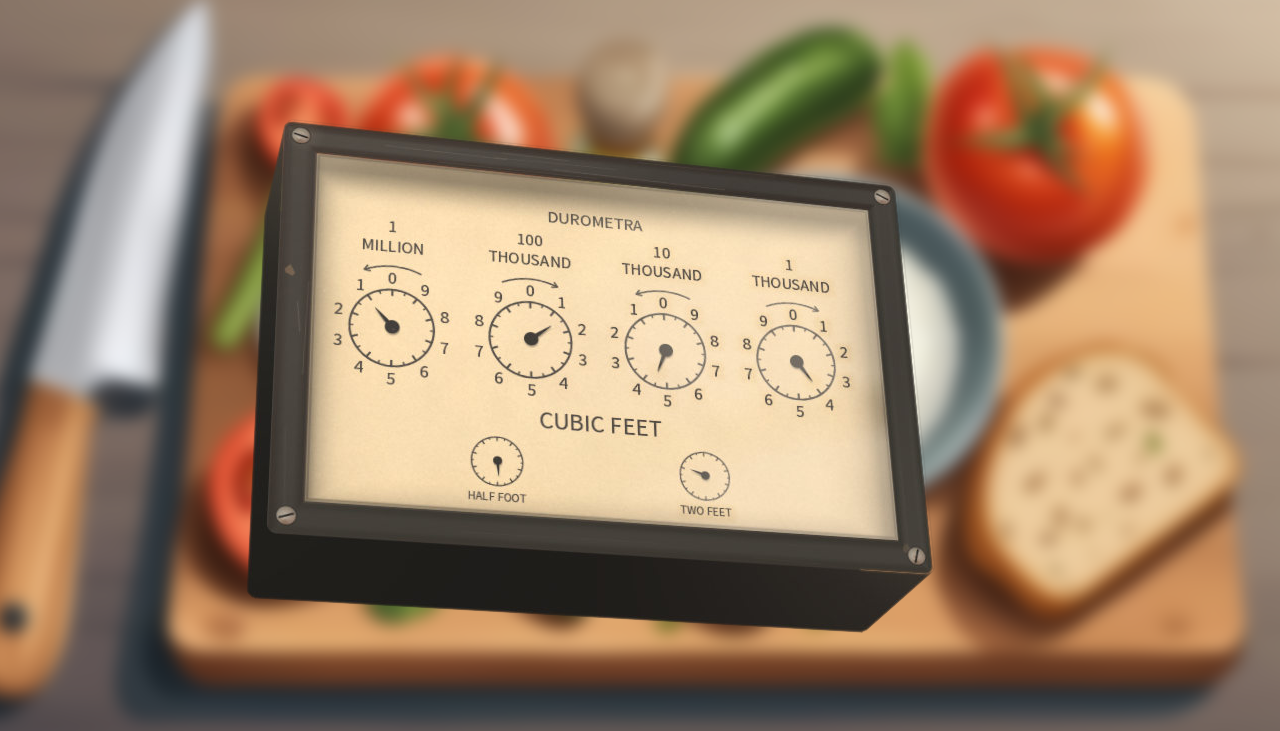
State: 114400 (ft³)
